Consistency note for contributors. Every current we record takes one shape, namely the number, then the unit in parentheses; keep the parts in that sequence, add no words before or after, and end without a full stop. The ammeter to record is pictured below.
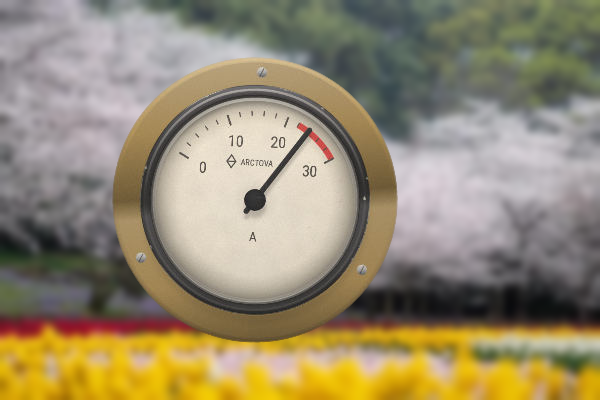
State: 24 (A)
